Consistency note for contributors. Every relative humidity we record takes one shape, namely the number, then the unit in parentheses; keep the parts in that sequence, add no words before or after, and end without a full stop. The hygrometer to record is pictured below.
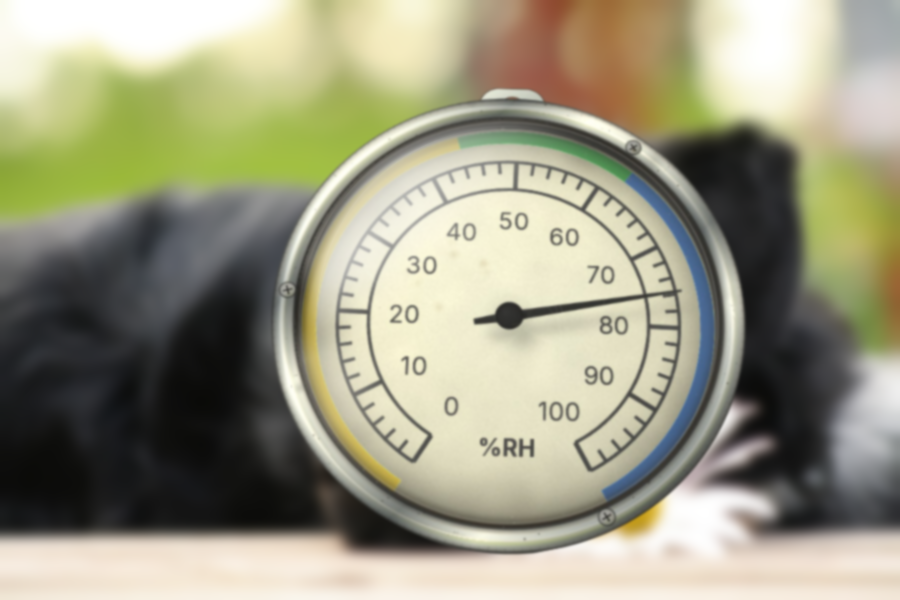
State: 76 (%)
